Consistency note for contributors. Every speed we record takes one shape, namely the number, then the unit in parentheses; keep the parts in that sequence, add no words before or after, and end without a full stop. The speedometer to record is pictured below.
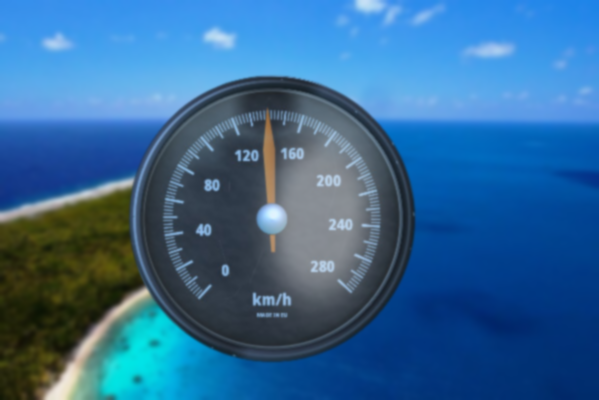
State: 140 (km/h)
